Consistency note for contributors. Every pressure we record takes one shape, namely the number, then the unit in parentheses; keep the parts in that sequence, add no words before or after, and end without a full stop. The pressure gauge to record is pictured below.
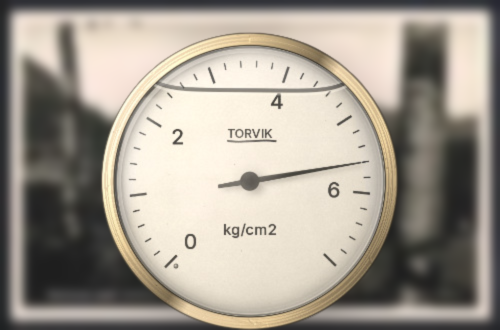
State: 5.6 (kg/cm²)
